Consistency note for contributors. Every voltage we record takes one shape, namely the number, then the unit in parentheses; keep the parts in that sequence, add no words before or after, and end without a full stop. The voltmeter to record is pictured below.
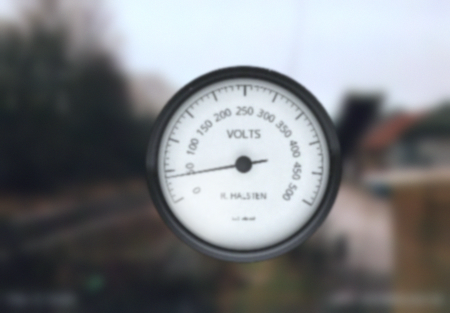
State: 40 (V)
